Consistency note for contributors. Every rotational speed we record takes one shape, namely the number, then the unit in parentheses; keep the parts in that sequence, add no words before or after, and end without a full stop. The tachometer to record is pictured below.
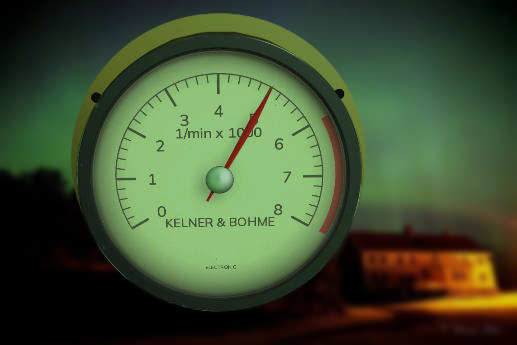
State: 5000 (rpm)
